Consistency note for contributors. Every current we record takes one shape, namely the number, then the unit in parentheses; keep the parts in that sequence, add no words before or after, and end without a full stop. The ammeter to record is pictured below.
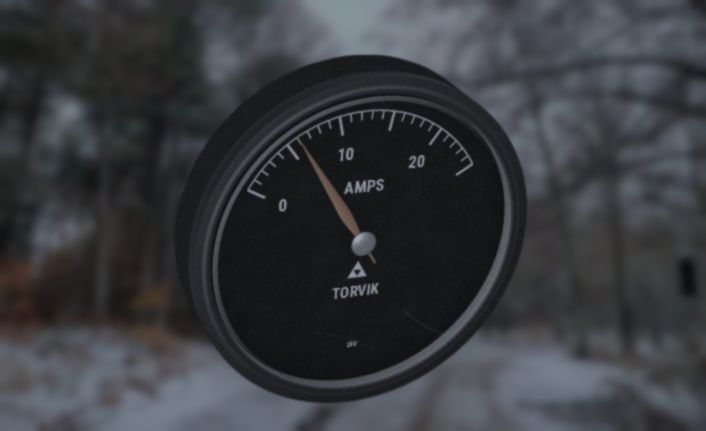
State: 6 (A)
